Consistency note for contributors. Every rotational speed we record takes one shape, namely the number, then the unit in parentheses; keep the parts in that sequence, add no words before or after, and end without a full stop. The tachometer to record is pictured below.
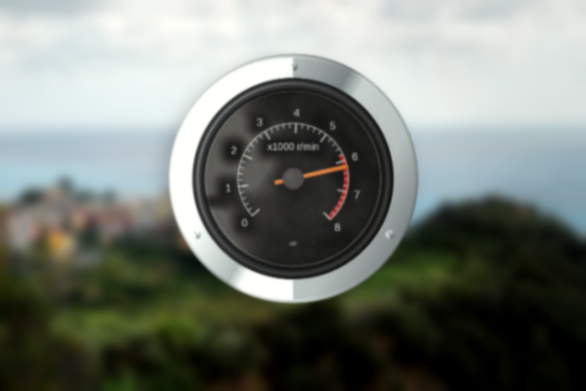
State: 6200 (rpm)
